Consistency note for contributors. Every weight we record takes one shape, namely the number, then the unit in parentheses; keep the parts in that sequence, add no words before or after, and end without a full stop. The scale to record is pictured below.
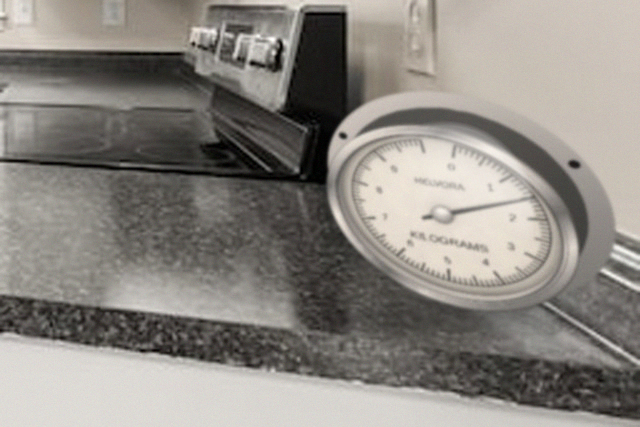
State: 1.5 (kg)
